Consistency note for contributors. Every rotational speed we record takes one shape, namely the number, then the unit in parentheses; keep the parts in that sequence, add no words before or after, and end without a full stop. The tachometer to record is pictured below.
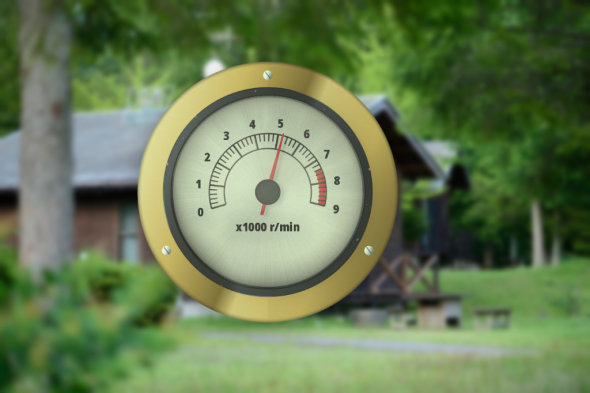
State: 5200 (rpm)
